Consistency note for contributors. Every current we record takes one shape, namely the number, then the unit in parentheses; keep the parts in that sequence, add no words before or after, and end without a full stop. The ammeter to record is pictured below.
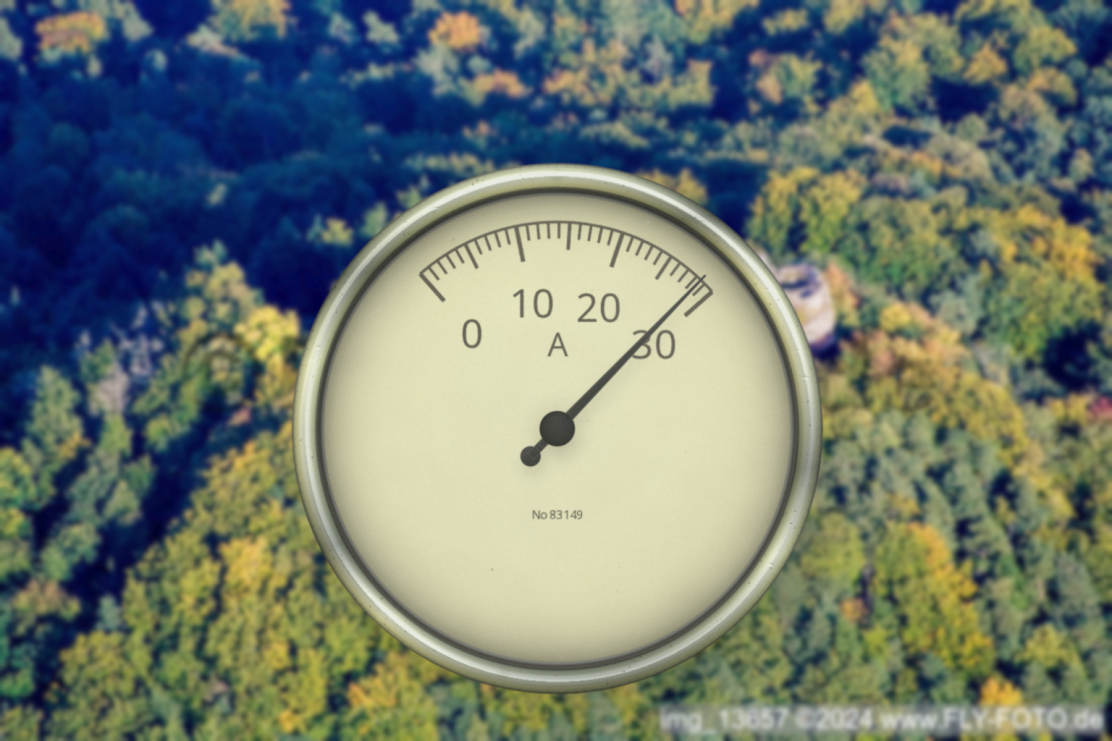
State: 28.5 (A)
